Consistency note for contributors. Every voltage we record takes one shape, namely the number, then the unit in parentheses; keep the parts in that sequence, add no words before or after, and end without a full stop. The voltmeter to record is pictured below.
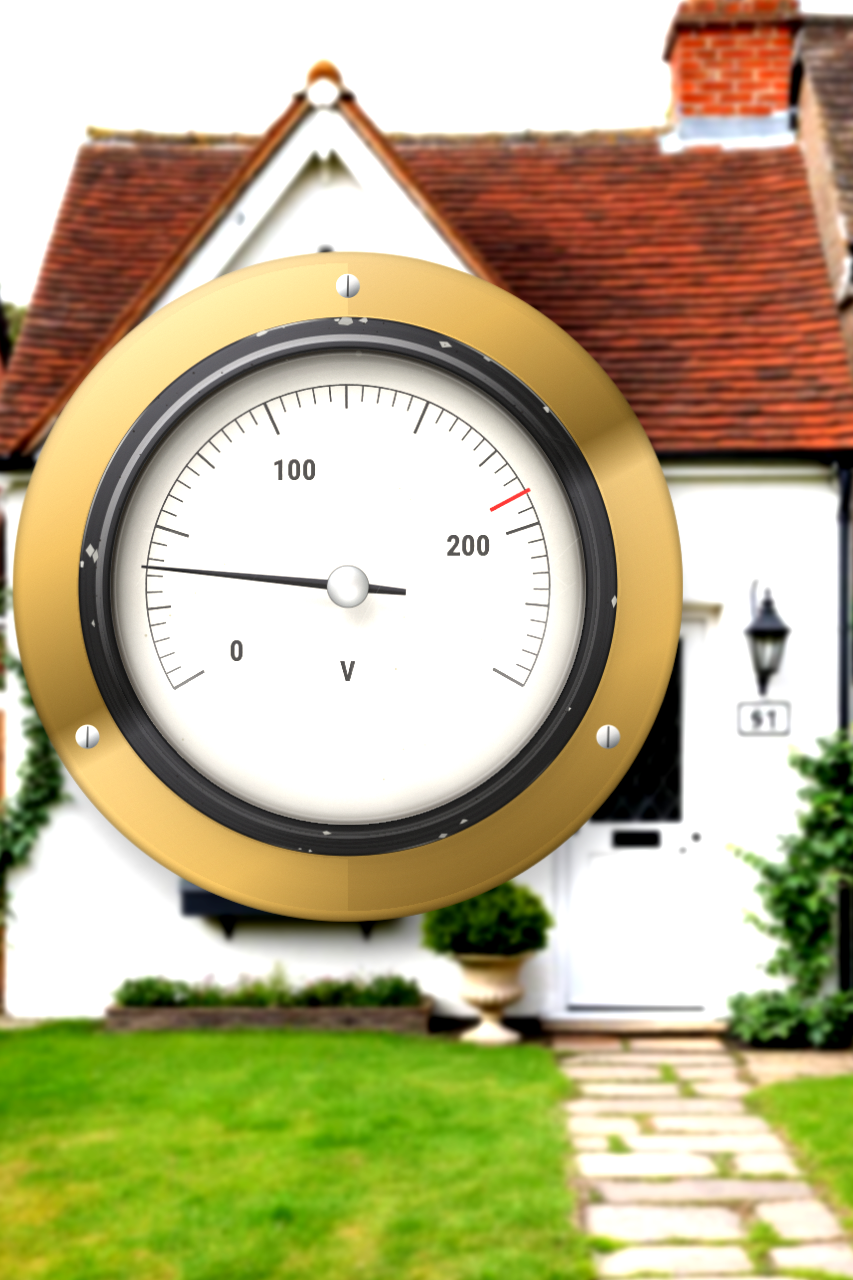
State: 37.5 (V)
